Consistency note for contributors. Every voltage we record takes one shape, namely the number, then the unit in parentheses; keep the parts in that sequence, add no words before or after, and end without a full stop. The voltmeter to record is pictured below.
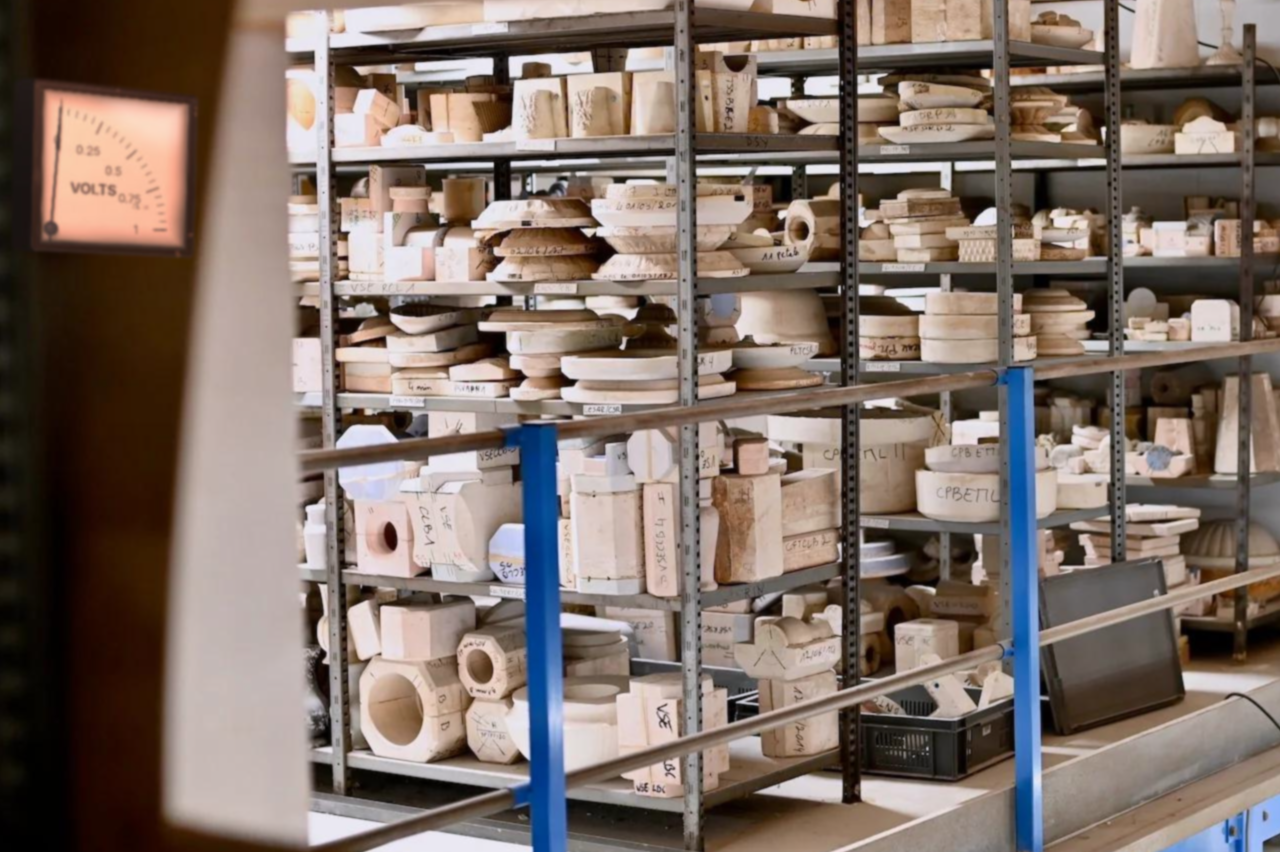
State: 0 (V)
